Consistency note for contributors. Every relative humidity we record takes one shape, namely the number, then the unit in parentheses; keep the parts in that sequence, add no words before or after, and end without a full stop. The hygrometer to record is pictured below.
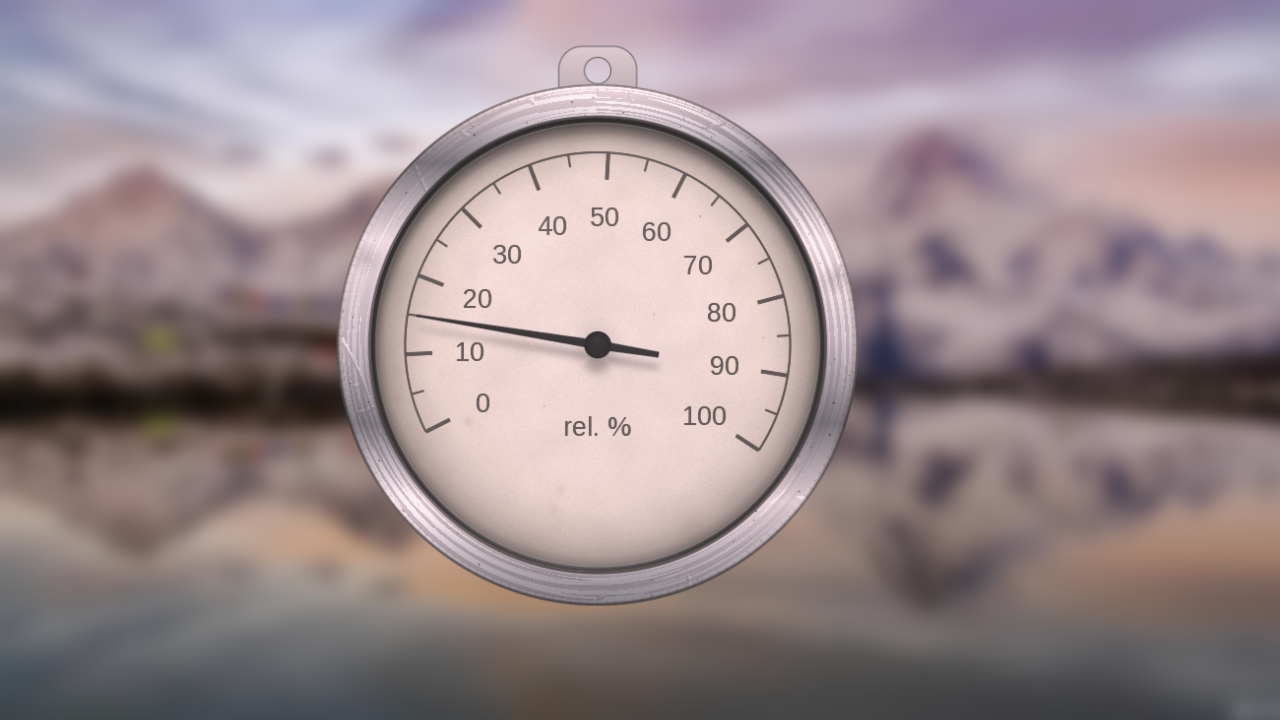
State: 15 (%)
